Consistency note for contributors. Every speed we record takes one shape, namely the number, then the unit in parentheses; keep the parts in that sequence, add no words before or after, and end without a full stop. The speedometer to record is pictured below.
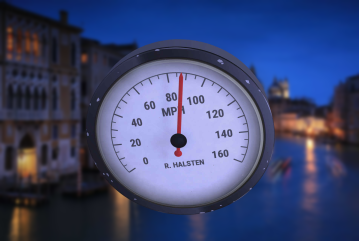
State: 87.5 (mph)
